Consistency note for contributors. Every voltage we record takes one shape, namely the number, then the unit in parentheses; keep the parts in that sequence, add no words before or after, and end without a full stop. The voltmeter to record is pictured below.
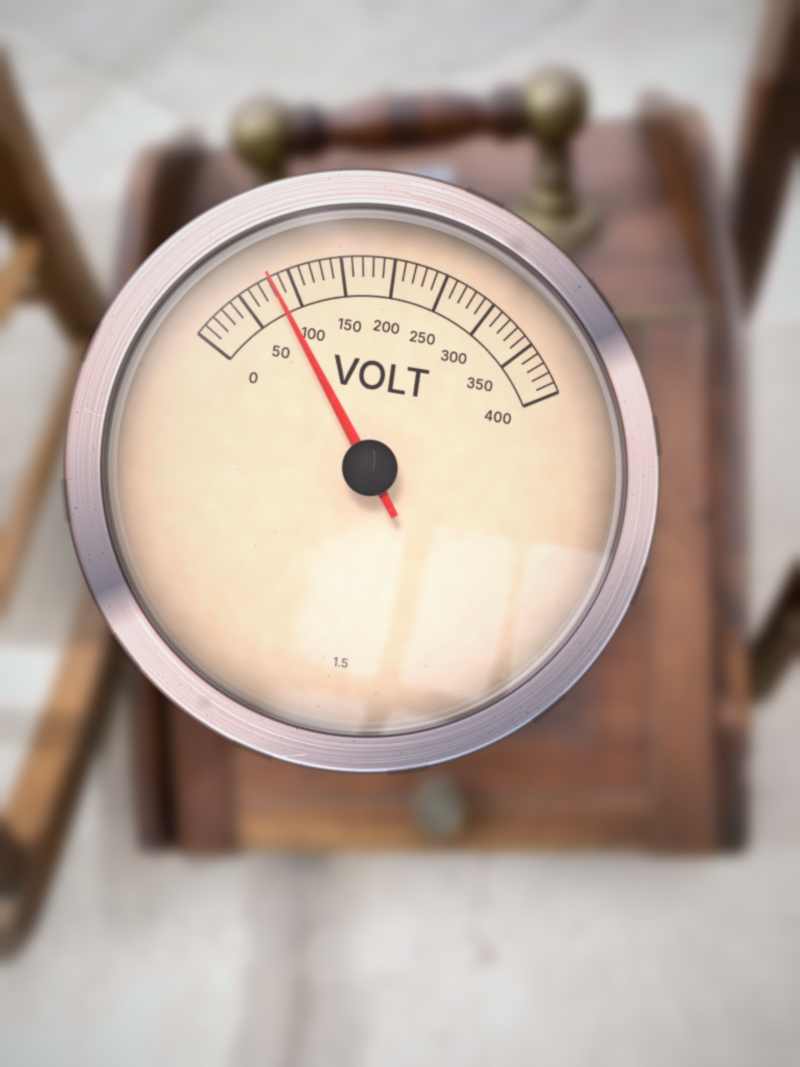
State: 80 (V)
